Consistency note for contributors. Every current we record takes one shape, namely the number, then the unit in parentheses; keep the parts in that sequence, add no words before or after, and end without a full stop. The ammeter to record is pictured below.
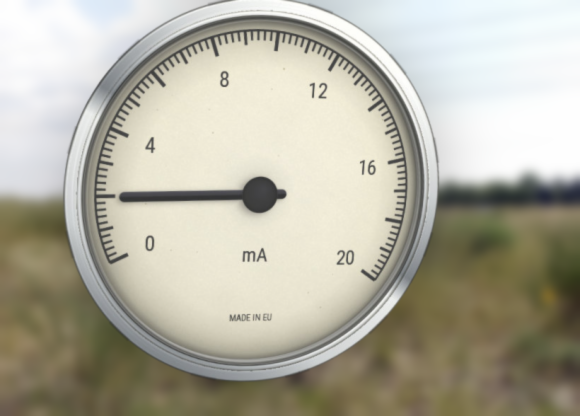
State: 2 (mA)
